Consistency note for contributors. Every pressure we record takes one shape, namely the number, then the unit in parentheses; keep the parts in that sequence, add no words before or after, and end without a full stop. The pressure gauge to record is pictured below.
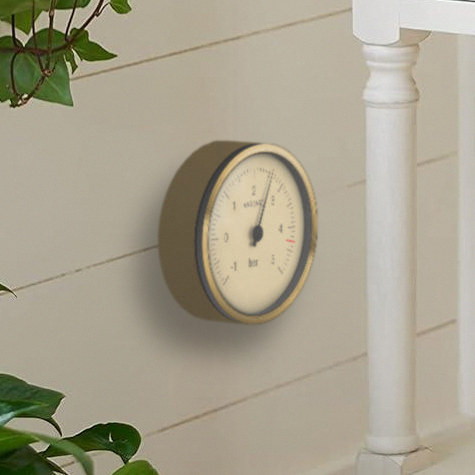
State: 2.5 (bar)
